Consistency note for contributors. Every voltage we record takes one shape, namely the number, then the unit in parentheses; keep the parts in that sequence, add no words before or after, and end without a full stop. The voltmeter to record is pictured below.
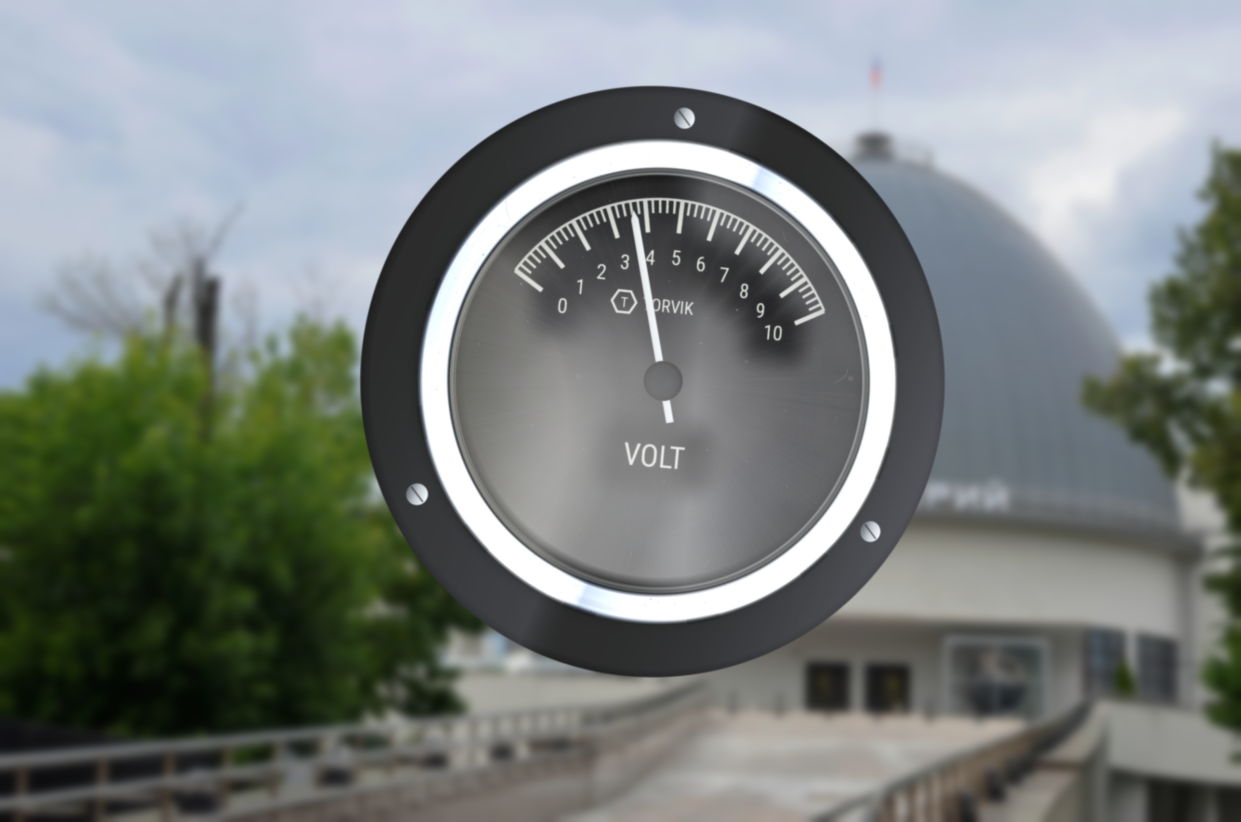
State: 3.6 (V)
